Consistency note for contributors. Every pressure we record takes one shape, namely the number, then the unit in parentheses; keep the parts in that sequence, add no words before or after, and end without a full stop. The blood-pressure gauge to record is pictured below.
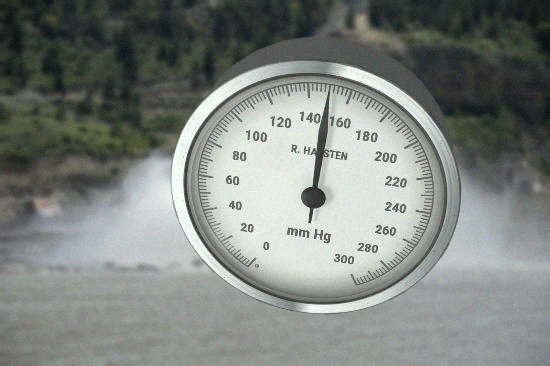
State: 150 (mmHg)
